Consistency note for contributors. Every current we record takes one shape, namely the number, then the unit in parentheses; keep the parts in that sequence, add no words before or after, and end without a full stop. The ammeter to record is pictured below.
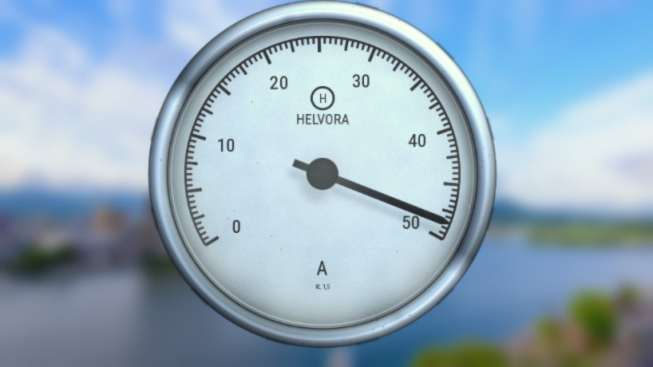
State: 48.5 (A)
